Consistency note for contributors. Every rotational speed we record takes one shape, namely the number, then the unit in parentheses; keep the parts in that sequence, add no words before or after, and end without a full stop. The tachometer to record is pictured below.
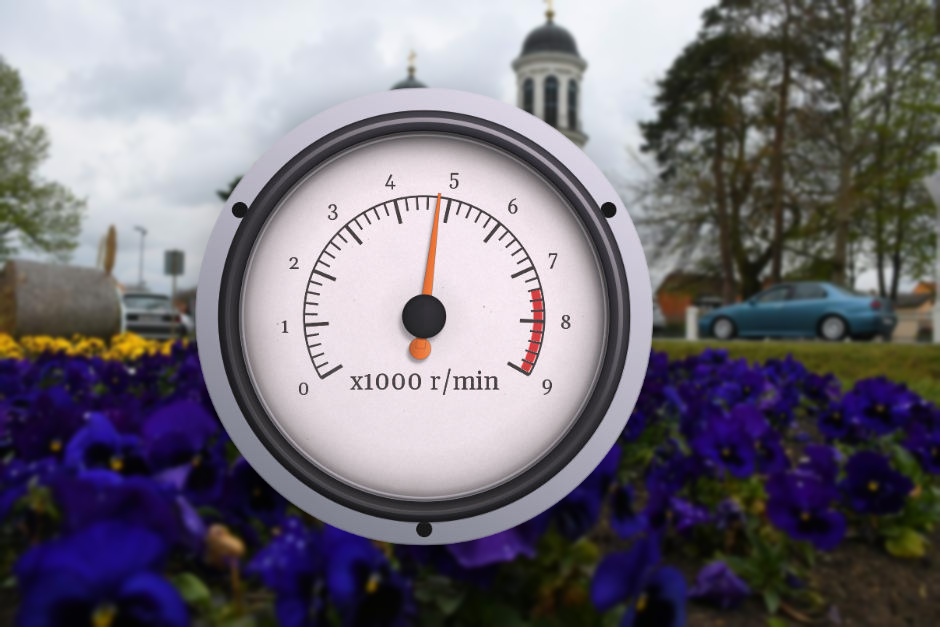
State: 4800 (rpm)
